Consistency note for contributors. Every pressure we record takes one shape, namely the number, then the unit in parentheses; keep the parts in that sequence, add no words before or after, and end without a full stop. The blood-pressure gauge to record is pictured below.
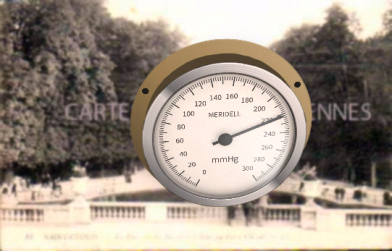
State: 220 (mmHg)
